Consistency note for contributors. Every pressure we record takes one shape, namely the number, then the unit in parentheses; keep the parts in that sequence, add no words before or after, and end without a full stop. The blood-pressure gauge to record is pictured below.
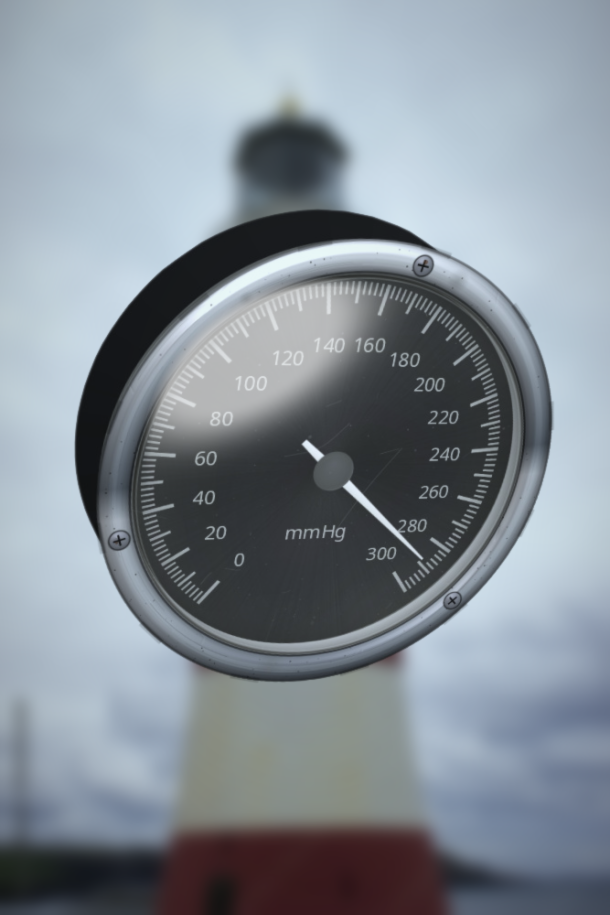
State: 288 (mmHg)
